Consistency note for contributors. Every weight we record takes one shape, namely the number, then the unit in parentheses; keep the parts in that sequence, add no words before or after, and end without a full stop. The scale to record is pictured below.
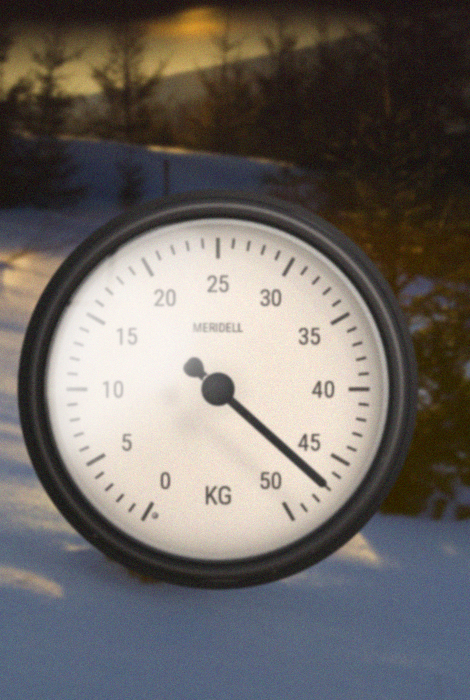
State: 47 (kg)
